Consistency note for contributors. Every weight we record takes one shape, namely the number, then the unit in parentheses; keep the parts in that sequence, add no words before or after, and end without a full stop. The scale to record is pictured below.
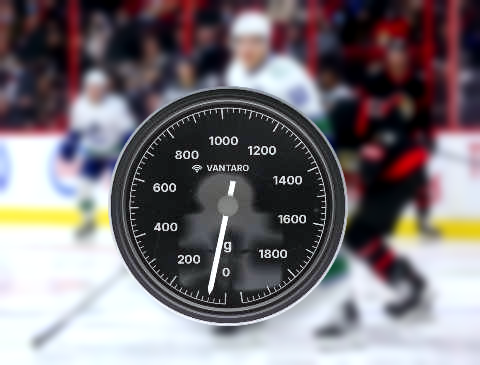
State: 60 (g)
